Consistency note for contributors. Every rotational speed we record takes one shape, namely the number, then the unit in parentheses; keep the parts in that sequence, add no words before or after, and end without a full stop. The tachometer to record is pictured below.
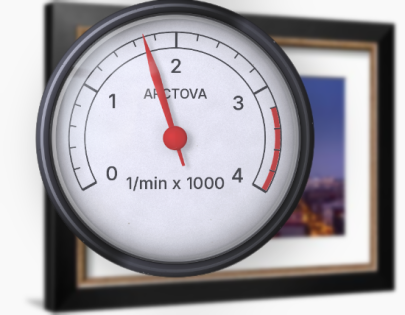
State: 1700 (rpm)
